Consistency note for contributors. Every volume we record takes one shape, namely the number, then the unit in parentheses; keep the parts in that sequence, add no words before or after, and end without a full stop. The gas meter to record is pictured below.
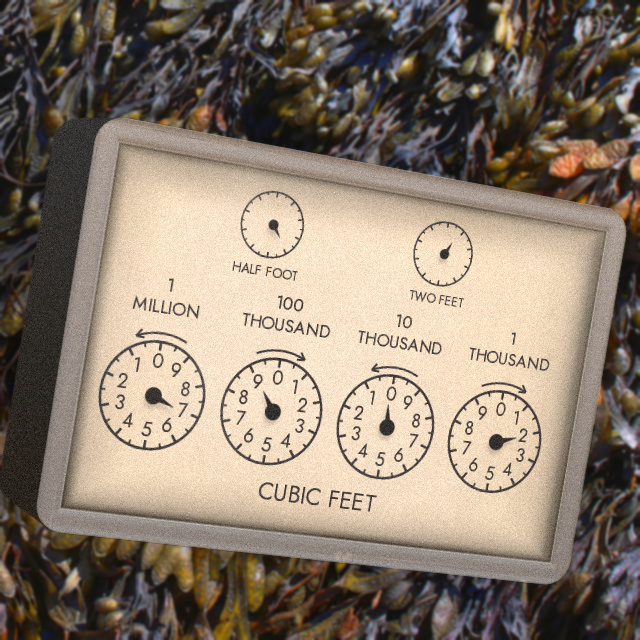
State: 690200 (ft³)
